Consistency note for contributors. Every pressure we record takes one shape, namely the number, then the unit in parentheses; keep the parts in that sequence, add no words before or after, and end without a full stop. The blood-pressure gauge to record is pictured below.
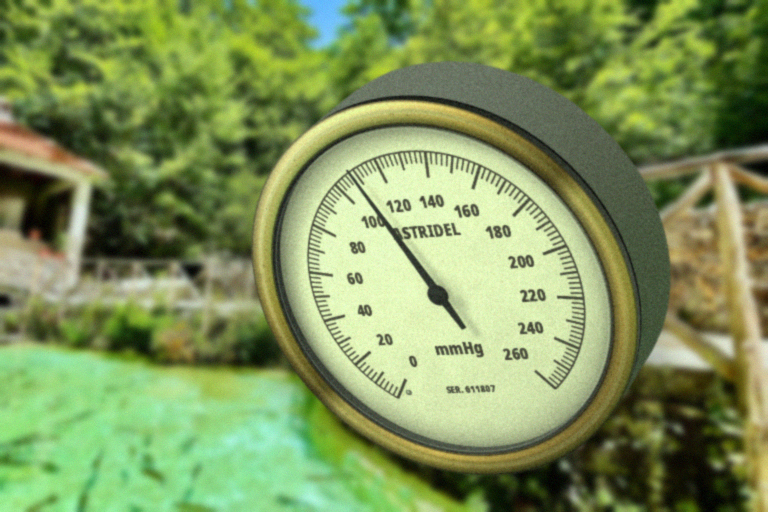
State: 110 (mmHg)
